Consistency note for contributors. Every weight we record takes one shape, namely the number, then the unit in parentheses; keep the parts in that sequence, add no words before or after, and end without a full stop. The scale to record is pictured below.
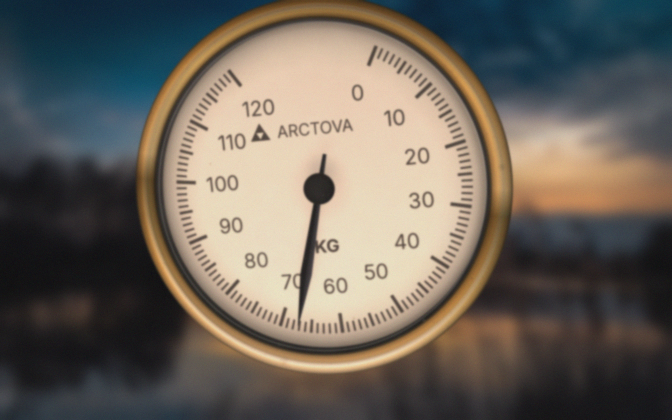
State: 67 (kg)
